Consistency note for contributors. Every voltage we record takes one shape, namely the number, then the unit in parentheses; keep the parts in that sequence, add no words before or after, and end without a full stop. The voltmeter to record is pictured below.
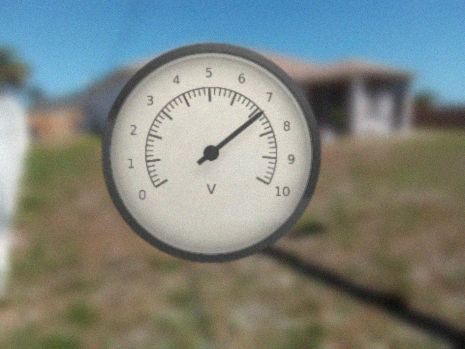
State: 7.2 (V)
